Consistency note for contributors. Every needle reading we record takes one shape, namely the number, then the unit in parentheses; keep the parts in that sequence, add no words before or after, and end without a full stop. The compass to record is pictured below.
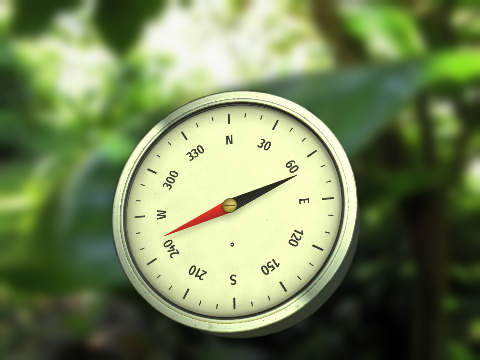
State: 250 (°)
